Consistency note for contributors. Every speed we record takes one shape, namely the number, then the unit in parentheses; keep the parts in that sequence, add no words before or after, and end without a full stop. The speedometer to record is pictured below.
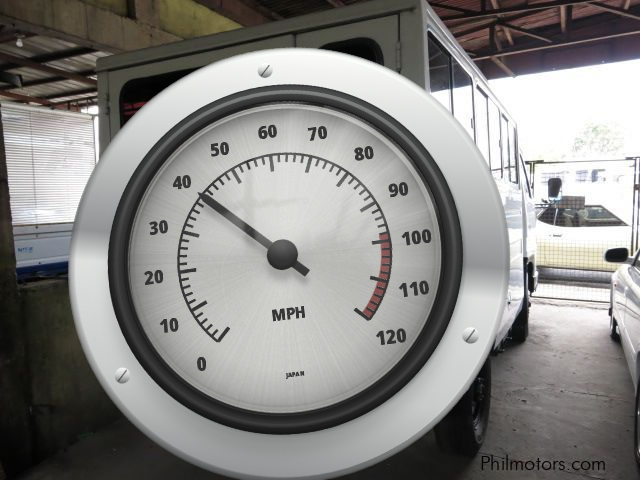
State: 40 (mph)
